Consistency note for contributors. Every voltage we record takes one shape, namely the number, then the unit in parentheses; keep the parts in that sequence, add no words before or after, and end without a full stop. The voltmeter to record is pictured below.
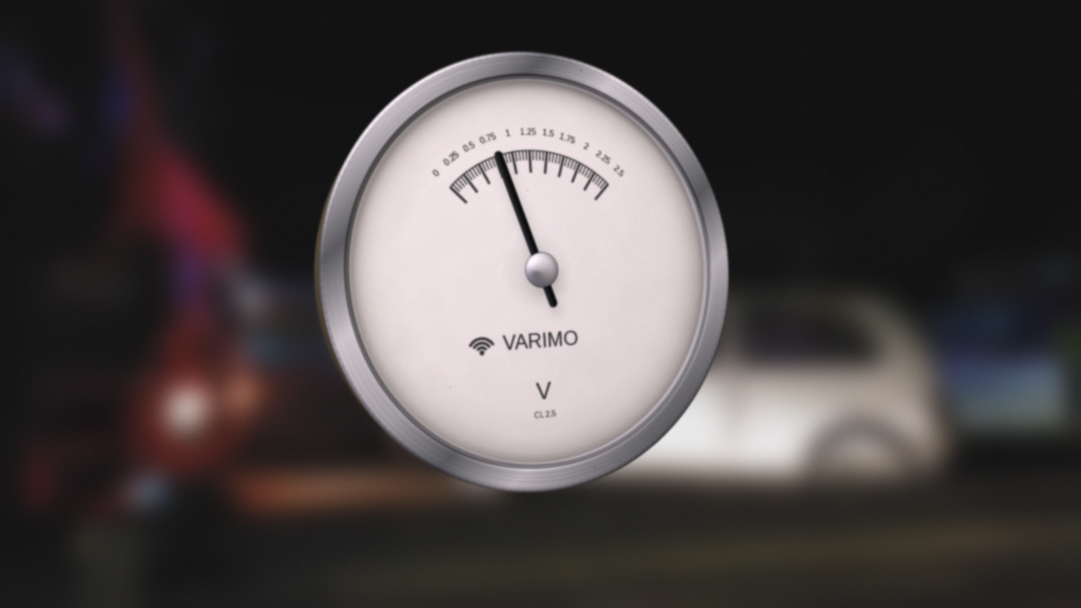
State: 0.75 (V)
